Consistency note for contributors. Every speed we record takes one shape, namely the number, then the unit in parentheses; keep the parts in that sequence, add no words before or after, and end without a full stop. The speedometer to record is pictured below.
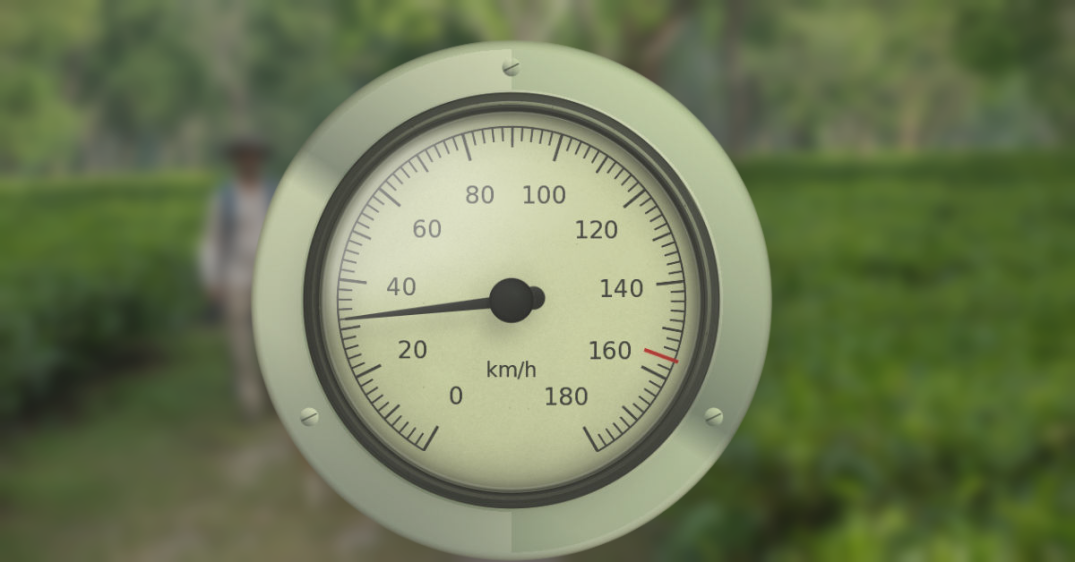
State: 32 (km/h)
